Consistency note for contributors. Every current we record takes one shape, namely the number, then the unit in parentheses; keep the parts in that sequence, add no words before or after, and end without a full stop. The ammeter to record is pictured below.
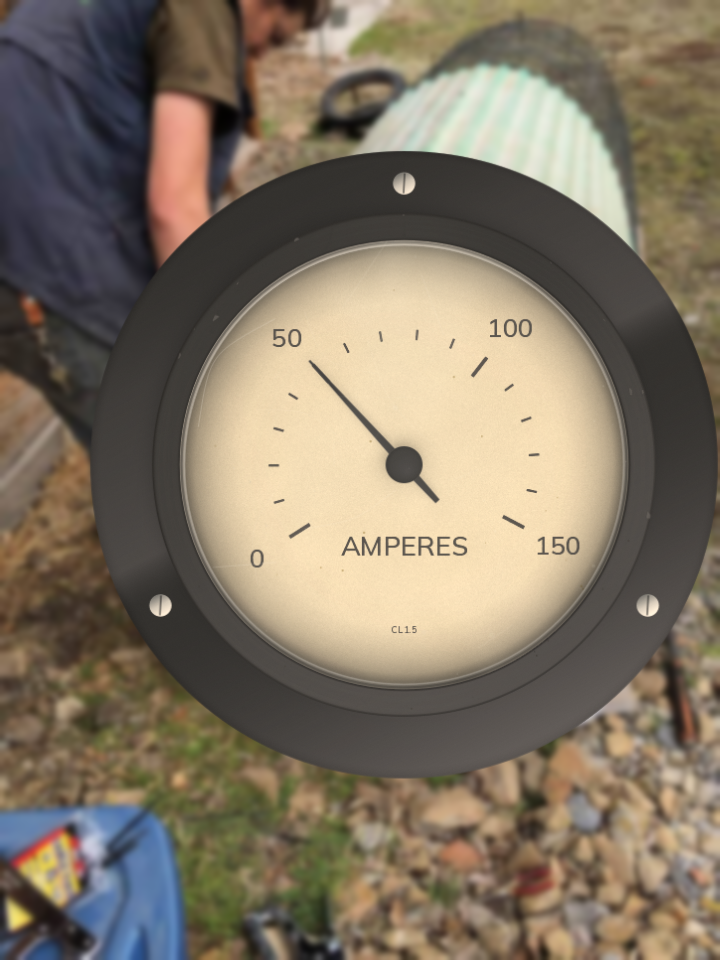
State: 50 (A)
